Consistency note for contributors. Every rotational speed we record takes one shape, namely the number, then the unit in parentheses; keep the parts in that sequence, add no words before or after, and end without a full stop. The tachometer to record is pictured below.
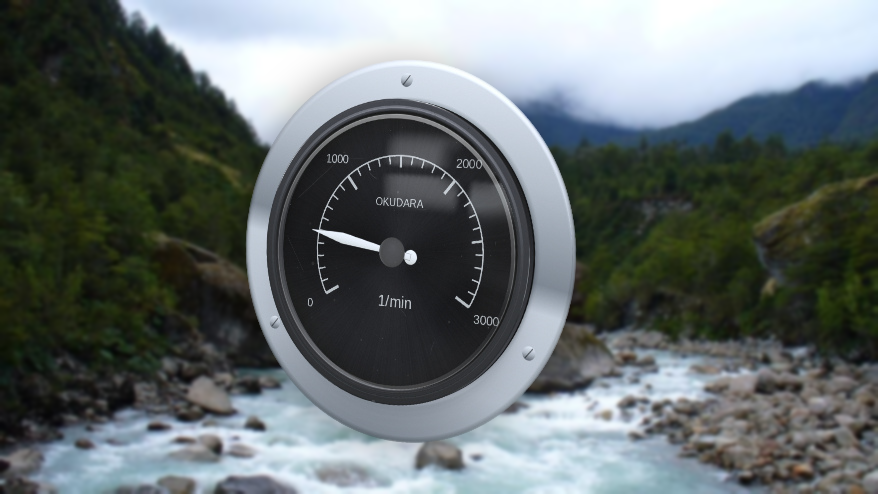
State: 500 (rpm)
